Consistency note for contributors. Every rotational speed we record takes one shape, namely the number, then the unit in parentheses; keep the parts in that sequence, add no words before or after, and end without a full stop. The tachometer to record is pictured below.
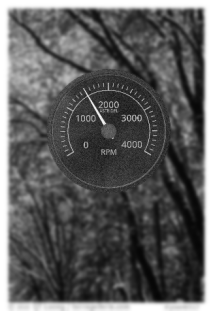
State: 1500 (rpm)
